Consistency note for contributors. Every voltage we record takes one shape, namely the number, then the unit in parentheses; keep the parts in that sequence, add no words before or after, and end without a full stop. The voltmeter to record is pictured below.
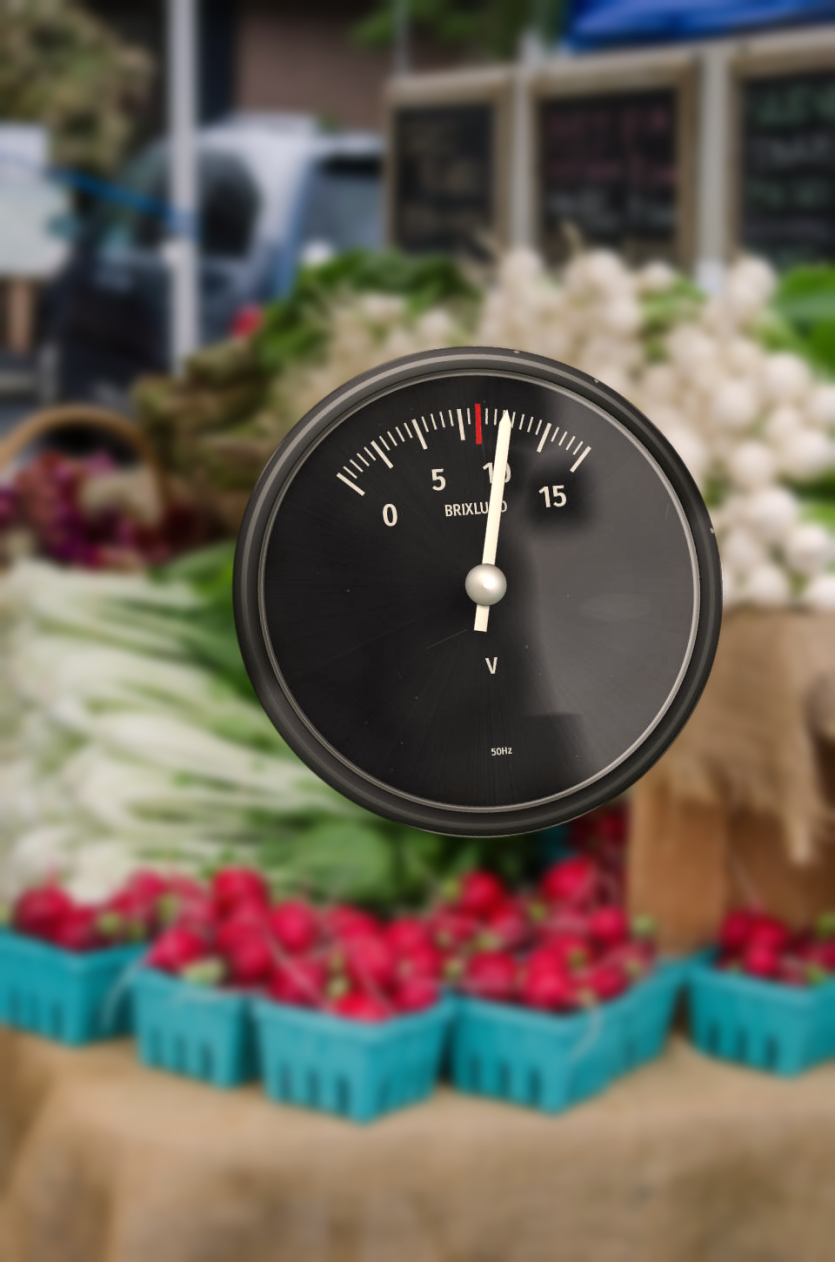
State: 10 (V)
